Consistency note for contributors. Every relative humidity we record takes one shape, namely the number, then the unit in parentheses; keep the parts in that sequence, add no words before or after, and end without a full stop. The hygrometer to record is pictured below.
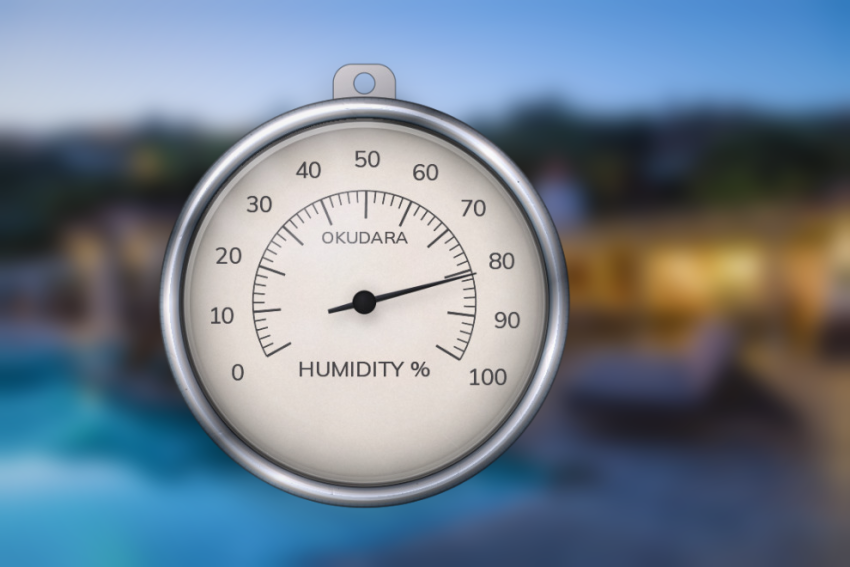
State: 81 (%)
